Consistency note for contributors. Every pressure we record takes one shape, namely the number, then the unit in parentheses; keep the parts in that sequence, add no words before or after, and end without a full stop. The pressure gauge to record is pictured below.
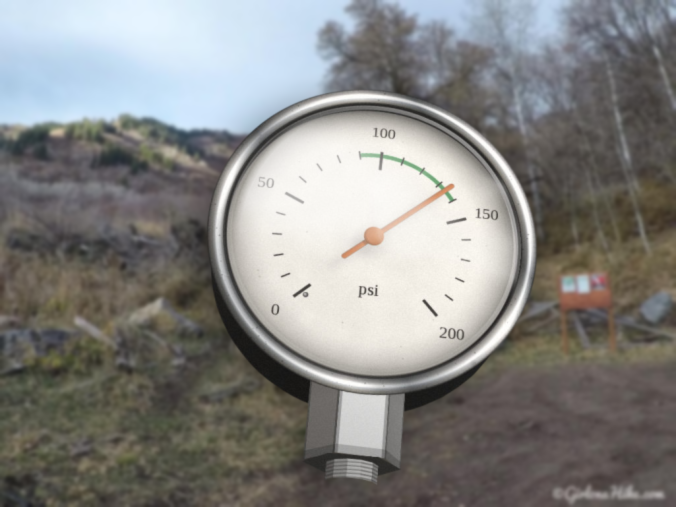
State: 135 (psi)
